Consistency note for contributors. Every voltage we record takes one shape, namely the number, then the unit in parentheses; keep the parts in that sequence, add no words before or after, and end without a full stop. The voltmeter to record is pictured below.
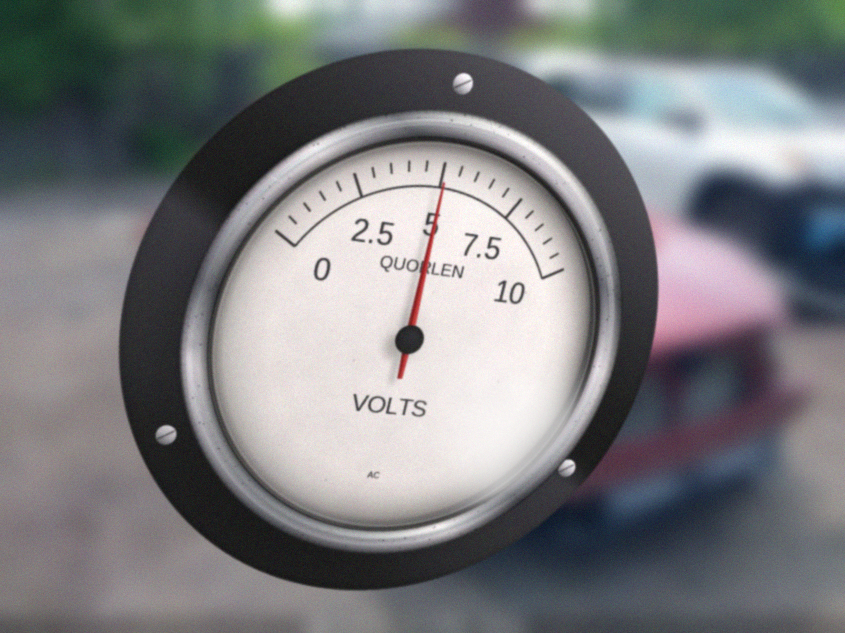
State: 5 (V)
